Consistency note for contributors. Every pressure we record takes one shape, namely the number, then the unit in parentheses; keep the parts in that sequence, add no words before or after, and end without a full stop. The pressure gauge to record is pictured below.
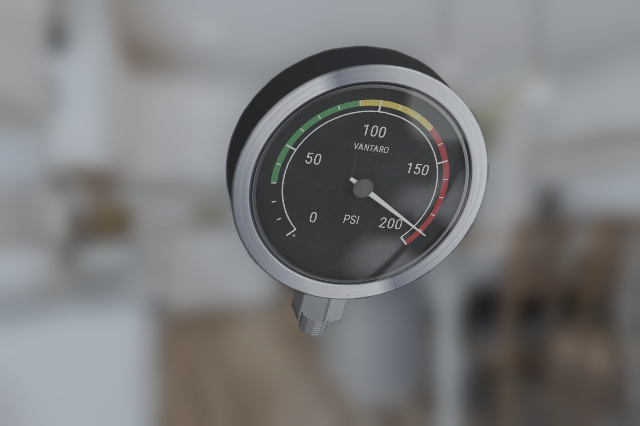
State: 190 (psi)
